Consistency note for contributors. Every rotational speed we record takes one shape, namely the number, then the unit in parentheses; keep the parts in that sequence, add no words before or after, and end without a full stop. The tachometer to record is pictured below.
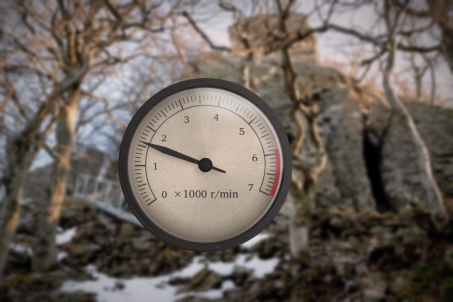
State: 1600 (rpm)
